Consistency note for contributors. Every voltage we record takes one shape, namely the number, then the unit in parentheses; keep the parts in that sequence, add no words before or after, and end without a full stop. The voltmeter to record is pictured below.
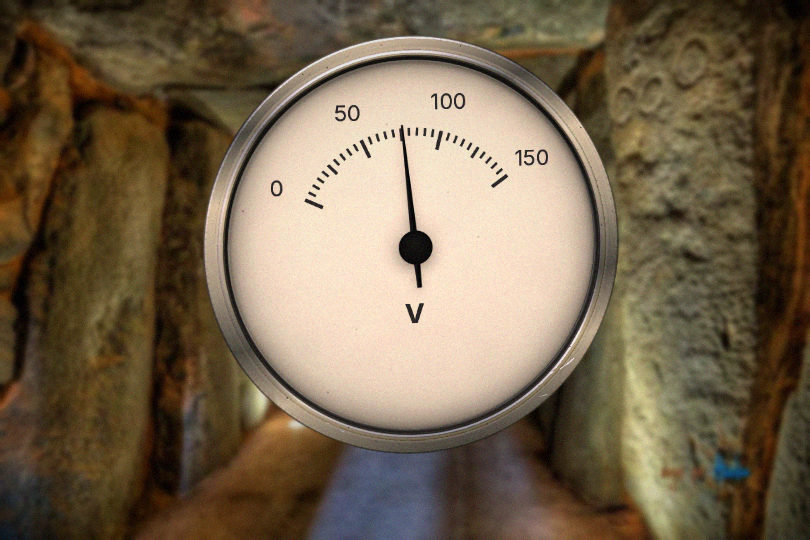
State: 75 (V)
